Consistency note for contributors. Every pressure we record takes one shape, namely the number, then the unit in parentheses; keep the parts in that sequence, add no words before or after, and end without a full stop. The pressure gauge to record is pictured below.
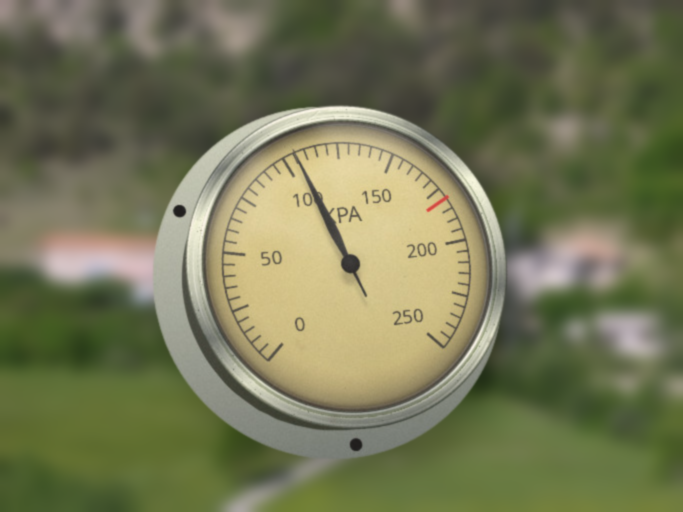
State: 105 (kPa)
